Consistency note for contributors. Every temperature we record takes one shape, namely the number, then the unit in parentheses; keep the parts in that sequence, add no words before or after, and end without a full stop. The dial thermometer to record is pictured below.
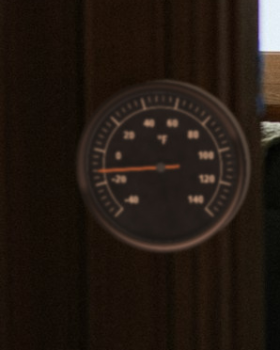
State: -12 (°F)
